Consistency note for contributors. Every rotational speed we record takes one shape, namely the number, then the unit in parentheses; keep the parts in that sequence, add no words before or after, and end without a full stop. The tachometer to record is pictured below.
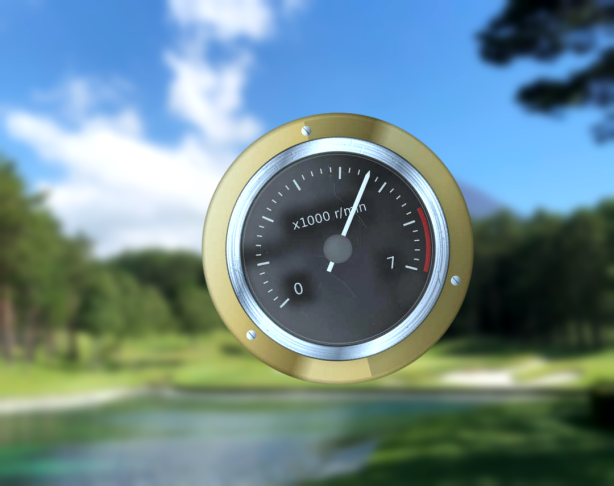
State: 4600 (rpm)
